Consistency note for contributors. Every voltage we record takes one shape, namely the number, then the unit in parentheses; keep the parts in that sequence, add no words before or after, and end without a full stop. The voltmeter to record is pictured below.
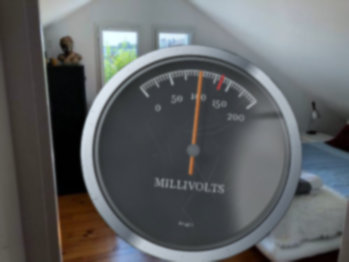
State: 100 (mV)
